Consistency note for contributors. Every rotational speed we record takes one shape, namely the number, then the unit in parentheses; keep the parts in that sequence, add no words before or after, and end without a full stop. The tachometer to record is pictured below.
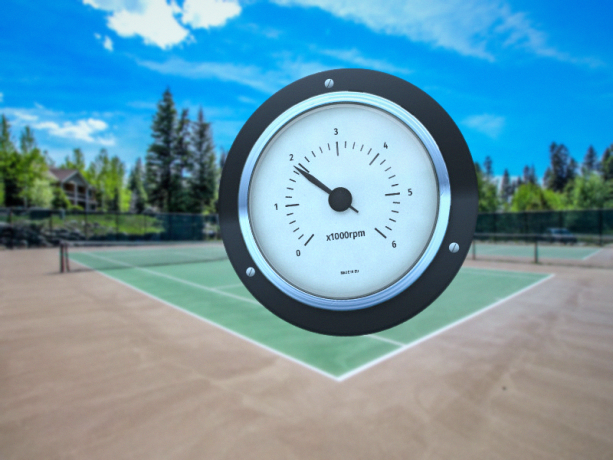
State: 1900 (rpm)
